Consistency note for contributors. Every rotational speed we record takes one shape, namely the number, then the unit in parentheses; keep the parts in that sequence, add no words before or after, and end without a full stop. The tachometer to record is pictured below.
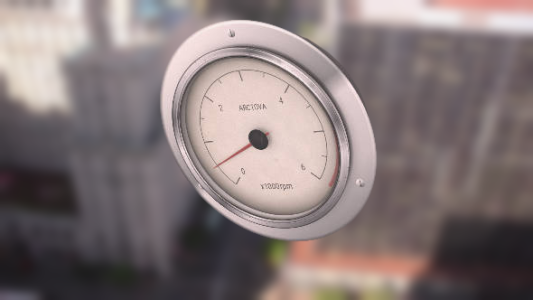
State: 500 (rpm)
